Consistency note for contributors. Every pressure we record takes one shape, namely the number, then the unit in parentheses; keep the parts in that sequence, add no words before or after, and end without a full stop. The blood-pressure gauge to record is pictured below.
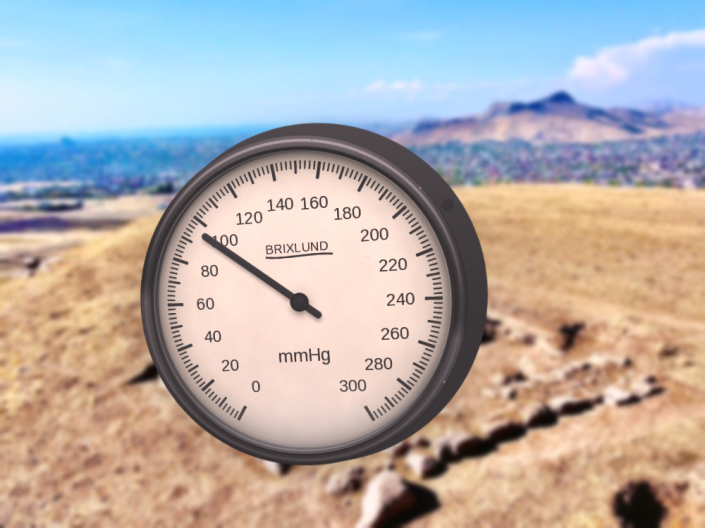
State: 96 (mmHg)
